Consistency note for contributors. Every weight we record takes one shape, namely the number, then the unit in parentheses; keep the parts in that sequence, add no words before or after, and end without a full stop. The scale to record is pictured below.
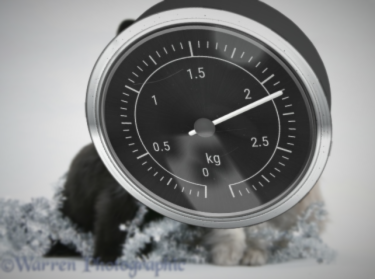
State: 2.1 (kg)
